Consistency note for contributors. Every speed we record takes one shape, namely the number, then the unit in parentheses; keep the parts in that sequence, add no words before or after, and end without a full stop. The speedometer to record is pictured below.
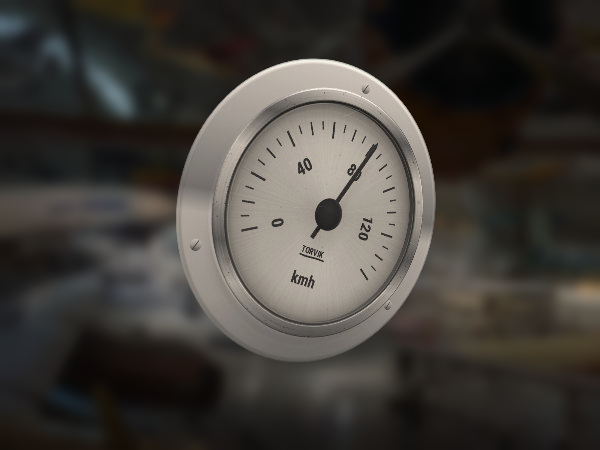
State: 80 (km/h)
